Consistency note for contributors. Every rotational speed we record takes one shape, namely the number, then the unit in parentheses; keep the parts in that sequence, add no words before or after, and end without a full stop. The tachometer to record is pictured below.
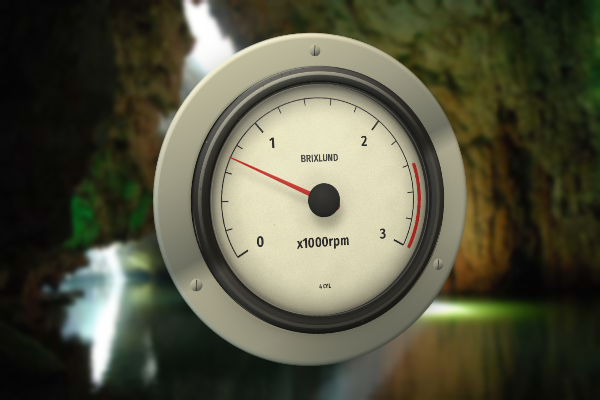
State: 700 (rpm)
